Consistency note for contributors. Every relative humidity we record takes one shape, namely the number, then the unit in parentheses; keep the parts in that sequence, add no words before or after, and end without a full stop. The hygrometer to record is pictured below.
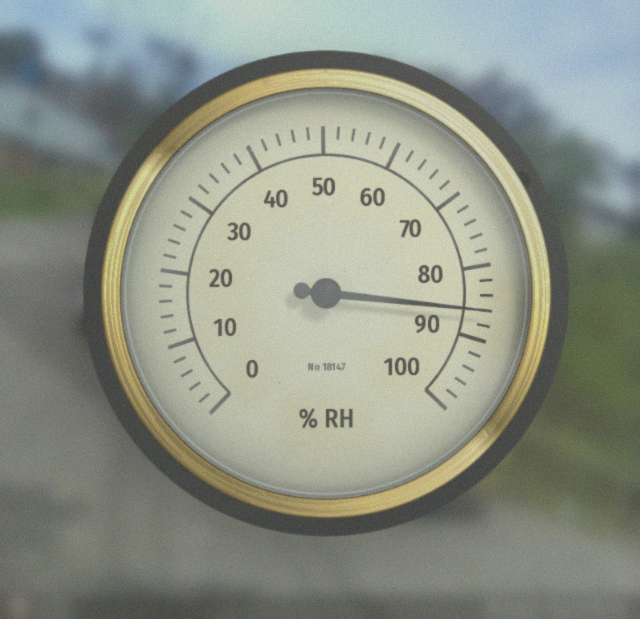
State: 86 (%)
